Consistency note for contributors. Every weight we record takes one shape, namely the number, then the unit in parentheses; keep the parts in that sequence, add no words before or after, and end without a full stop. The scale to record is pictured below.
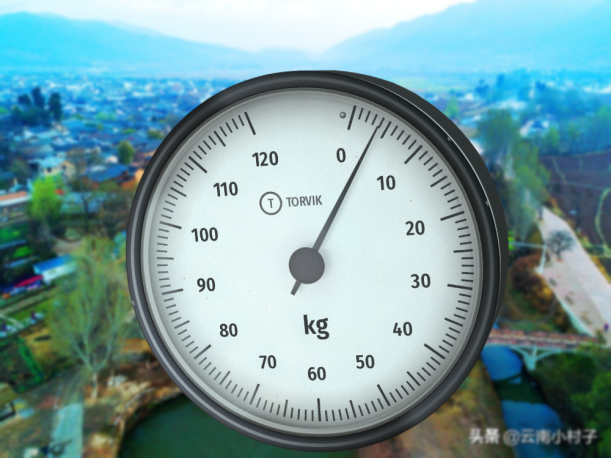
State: 4 (kg)
